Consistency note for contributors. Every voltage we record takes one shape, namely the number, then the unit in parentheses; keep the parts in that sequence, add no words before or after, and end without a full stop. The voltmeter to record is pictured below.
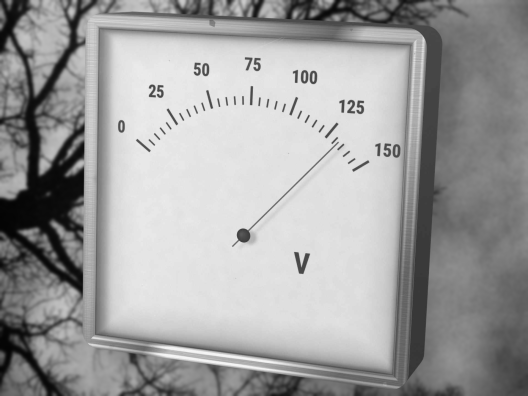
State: 132.5 (V)
